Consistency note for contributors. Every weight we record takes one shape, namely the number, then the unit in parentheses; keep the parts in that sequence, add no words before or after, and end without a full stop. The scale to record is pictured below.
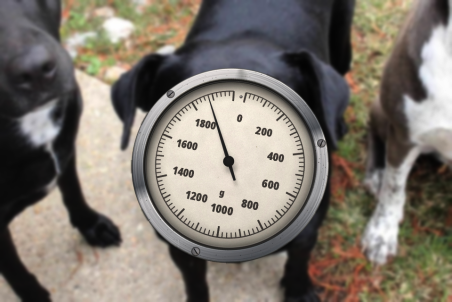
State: 1880 (g)
